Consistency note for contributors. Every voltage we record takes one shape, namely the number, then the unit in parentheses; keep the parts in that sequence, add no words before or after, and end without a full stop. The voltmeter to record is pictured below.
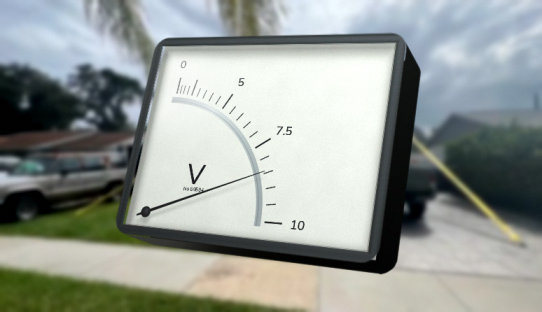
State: 8.5 (V)
